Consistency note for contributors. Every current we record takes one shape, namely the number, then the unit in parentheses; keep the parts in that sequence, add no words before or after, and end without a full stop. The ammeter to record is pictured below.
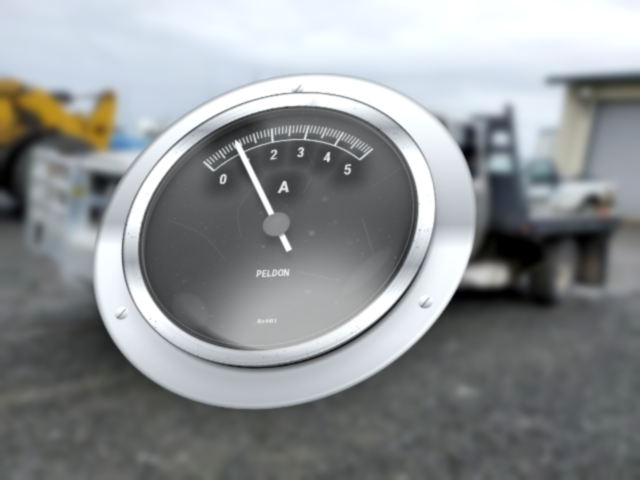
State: 1 (A)
